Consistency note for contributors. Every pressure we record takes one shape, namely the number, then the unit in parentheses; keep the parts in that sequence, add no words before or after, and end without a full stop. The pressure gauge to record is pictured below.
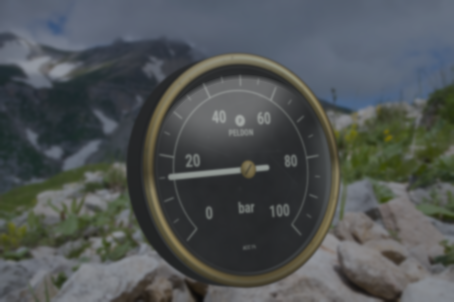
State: 15 (bar)
